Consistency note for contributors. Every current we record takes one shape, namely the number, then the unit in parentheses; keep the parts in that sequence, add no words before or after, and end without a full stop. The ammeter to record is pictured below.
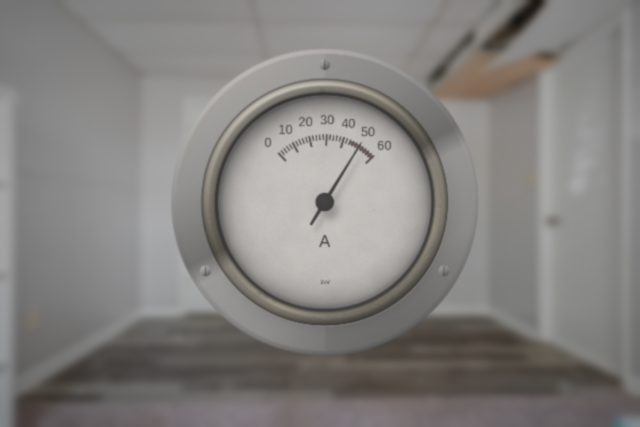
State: 50 (A)
